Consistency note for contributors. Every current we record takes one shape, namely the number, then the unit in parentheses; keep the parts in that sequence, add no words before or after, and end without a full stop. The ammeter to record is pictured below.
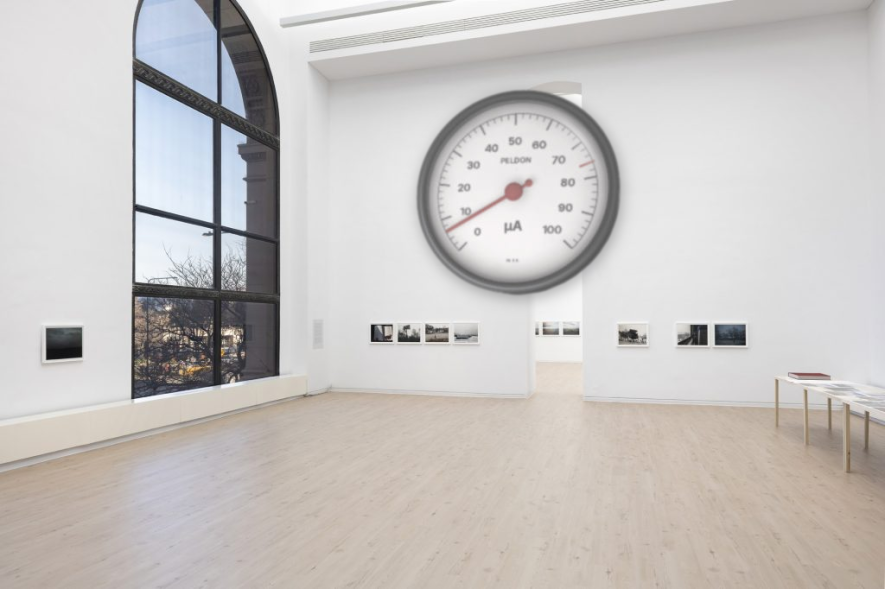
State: 6 (µA)
